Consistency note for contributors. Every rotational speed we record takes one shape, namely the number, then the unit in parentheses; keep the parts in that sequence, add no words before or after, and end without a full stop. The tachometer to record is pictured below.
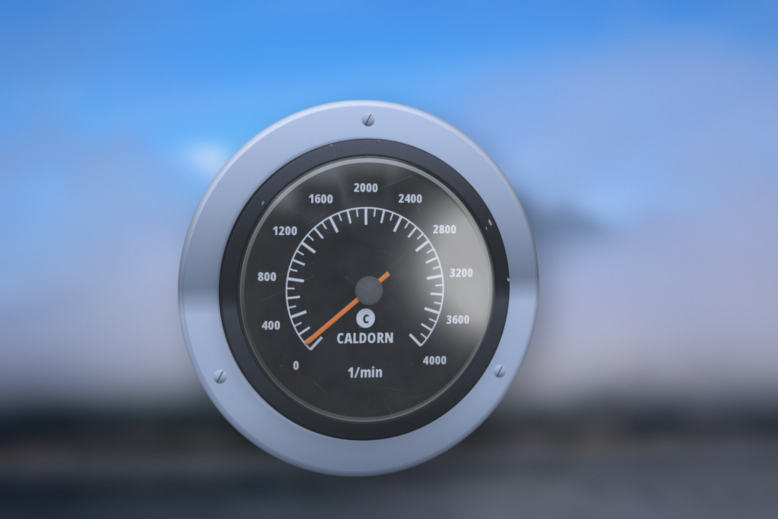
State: 100 (rpm)
